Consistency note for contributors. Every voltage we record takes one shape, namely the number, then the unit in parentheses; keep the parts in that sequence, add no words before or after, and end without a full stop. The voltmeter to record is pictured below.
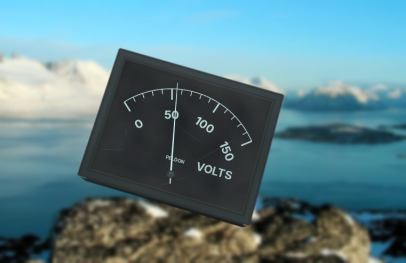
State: 55 (V)
